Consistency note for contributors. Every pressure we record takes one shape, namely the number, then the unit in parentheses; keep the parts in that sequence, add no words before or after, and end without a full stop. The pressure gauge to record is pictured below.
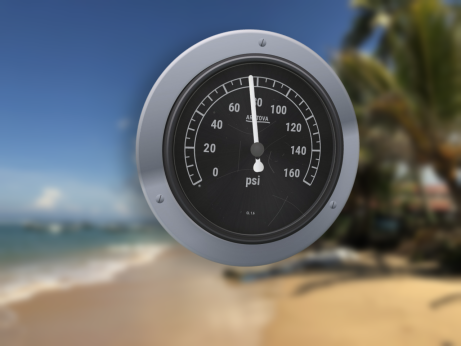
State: 75 (psi)
